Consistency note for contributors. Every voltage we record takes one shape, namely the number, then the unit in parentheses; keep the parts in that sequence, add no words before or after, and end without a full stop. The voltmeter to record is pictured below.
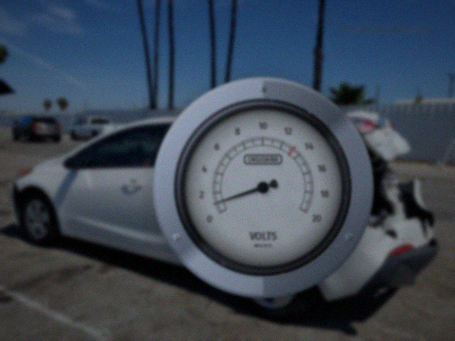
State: 1 (V)
